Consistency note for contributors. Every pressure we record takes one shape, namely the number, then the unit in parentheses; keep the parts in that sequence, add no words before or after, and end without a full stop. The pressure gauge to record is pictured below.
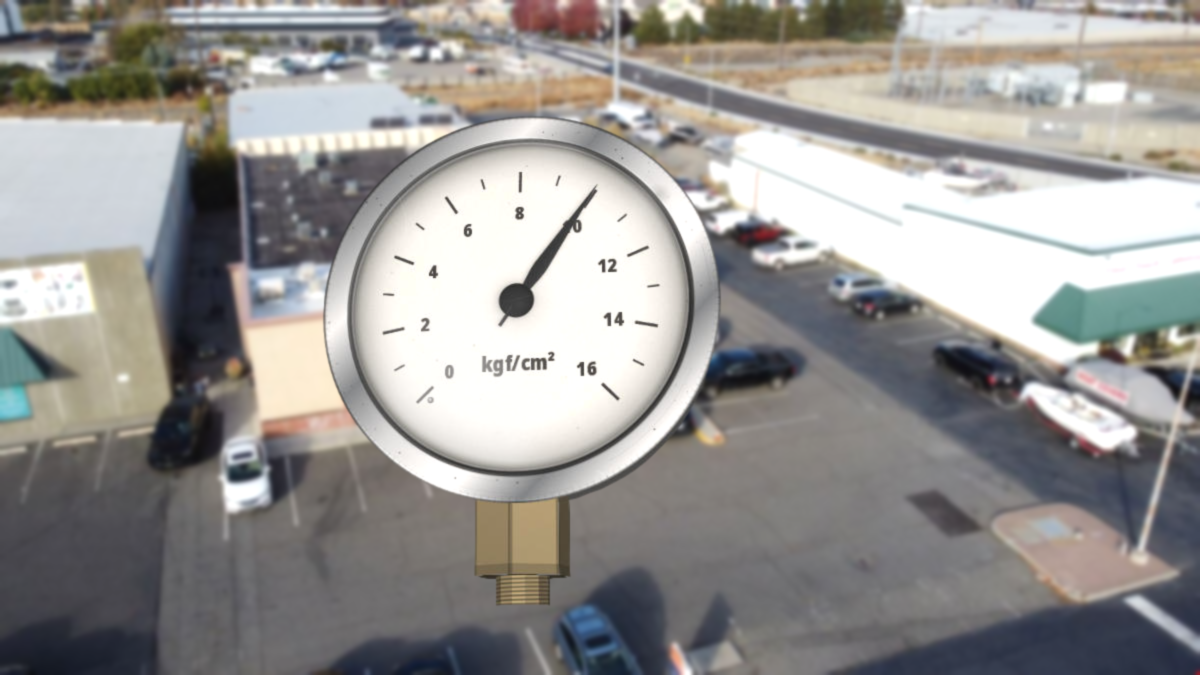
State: 10 (kg/cm²)
